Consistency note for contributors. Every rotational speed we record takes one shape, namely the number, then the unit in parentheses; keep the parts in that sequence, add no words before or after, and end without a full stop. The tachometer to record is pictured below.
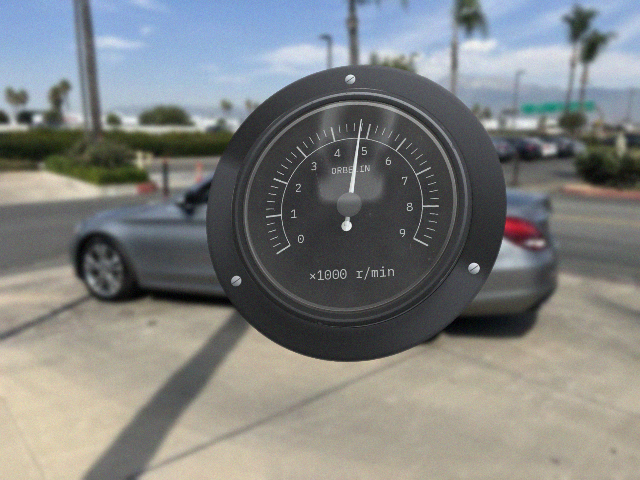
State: 4800 (rpm)
